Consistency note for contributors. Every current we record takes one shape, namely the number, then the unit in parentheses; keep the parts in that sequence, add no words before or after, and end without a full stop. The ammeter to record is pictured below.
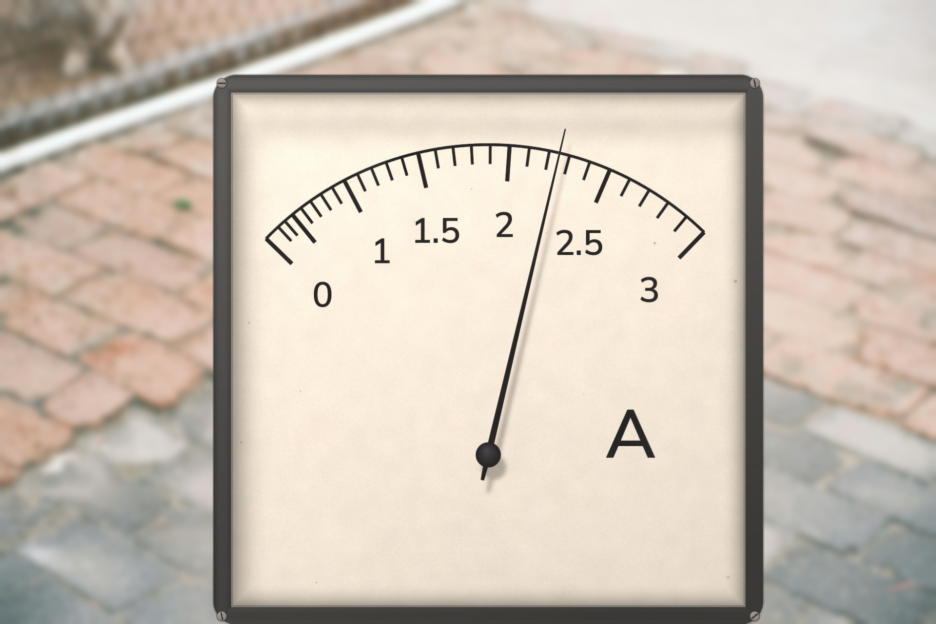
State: 2.25 (A)
